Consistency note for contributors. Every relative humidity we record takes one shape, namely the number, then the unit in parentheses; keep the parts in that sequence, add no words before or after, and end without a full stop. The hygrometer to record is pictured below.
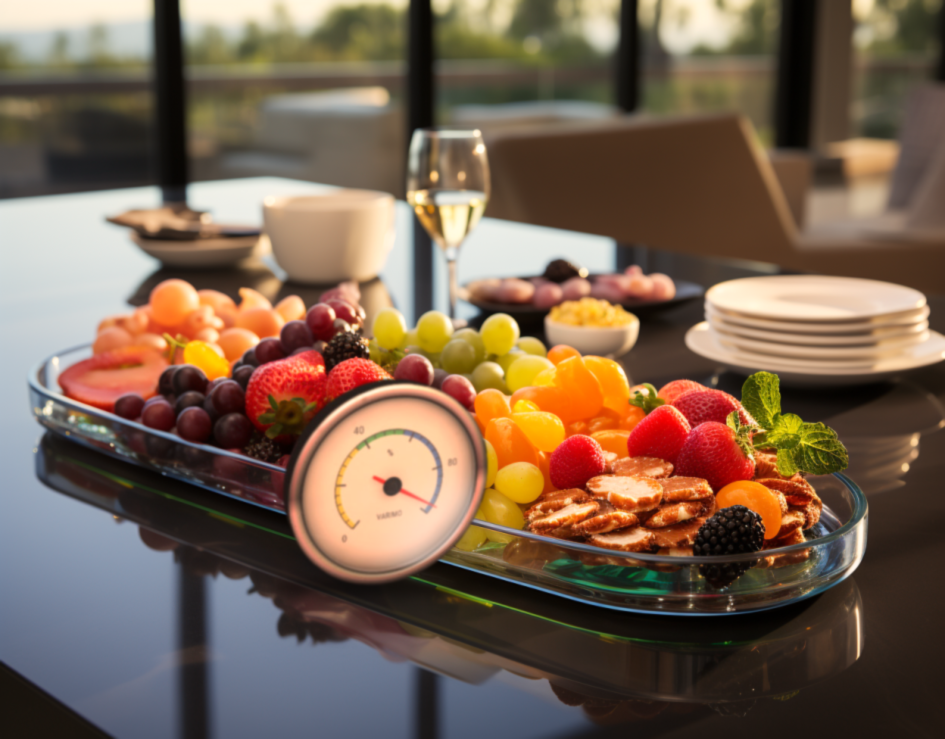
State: 96 (%)
